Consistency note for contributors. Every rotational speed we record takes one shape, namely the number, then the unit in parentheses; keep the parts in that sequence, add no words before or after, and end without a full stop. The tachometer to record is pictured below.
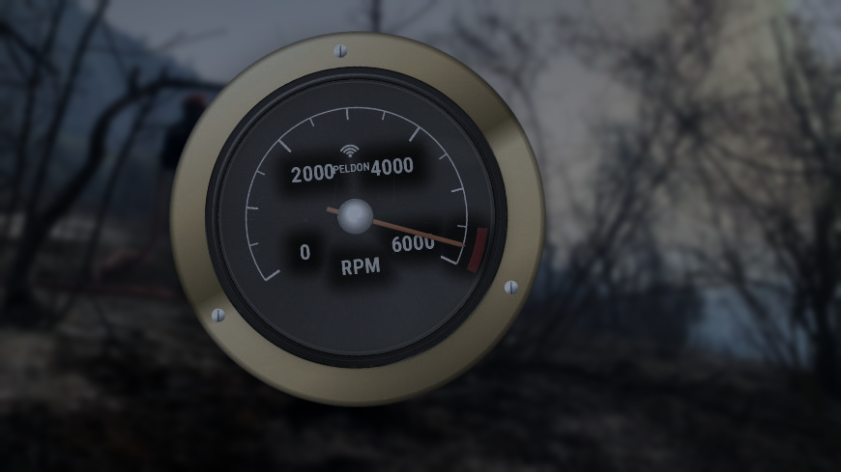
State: 5750 (rpm)
